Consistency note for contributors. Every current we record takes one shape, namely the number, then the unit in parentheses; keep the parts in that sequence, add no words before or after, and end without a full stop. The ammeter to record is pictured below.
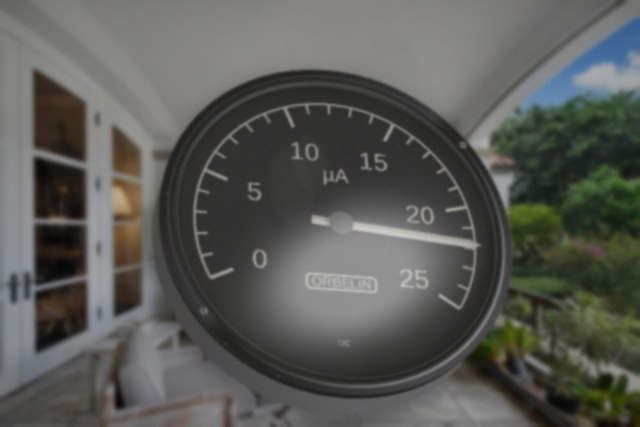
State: 22 (µA)
